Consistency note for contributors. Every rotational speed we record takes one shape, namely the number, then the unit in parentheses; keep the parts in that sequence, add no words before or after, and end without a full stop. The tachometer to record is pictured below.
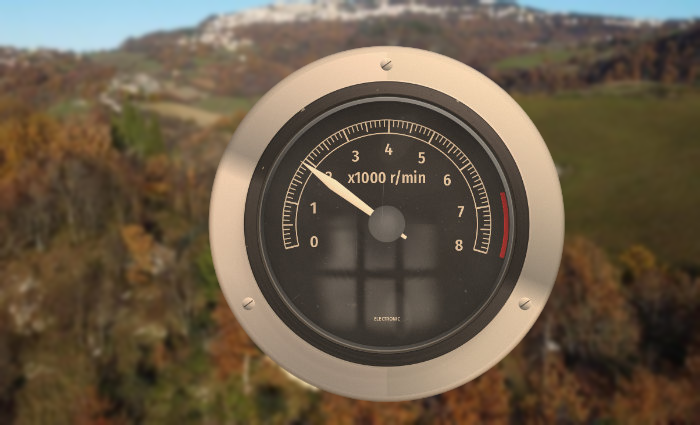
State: 1900 (rpm)
